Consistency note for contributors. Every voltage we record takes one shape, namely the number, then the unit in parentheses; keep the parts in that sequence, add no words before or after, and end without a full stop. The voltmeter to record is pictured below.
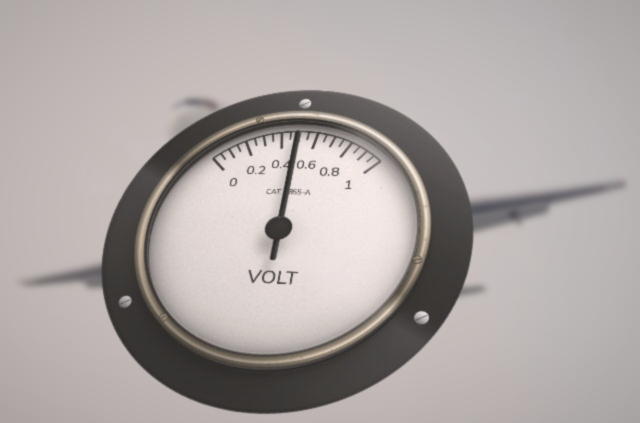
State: 0.5 (V)
